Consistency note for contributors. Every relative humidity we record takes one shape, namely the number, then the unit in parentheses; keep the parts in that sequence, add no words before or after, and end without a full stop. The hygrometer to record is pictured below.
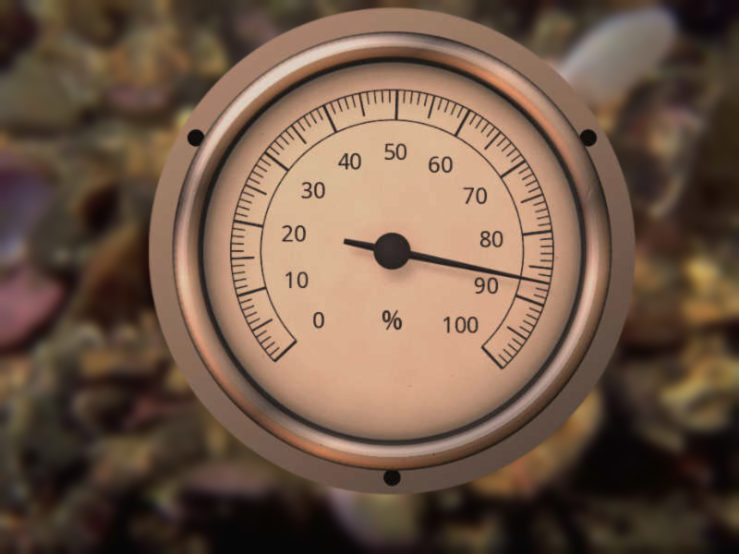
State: 87 (%)
